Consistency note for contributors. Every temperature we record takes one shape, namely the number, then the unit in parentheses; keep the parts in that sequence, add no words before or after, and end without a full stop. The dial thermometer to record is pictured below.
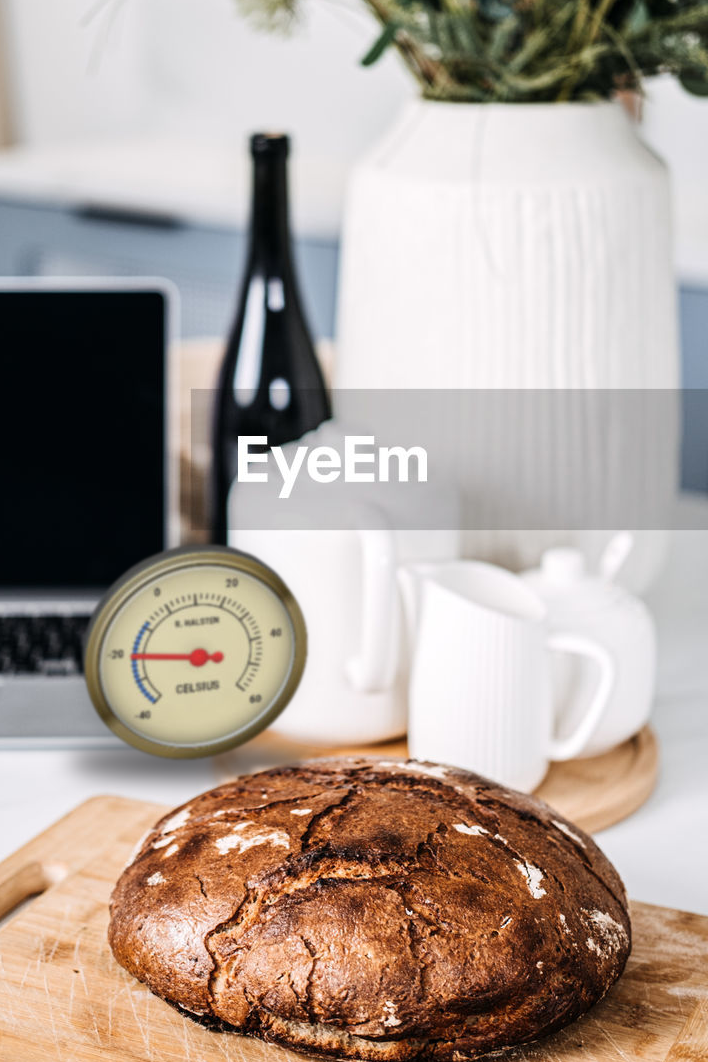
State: -20 (°C)
